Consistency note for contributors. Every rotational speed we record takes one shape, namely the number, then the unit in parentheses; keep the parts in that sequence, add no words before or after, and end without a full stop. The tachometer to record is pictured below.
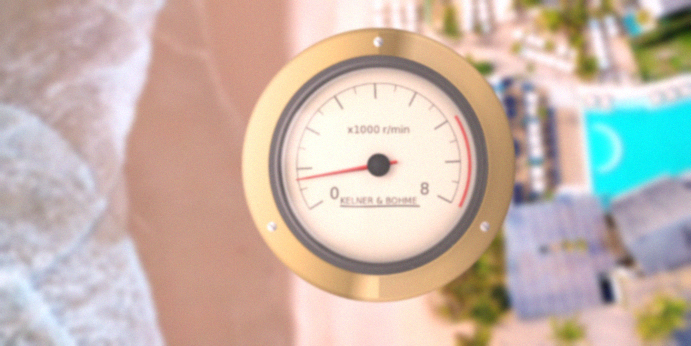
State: 750 (rpm)
